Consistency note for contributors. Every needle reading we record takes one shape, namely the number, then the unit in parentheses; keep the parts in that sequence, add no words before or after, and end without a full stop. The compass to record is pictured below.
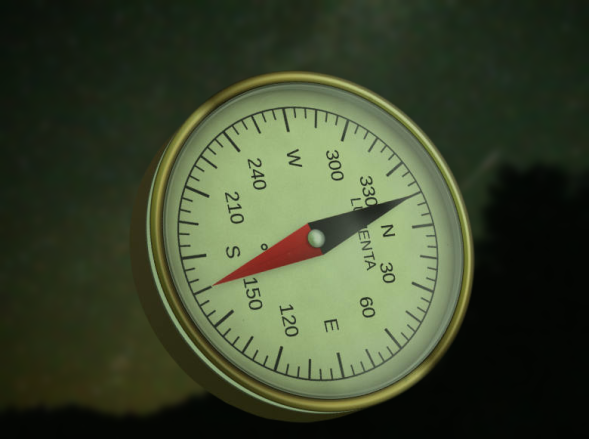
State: 165 (°)
